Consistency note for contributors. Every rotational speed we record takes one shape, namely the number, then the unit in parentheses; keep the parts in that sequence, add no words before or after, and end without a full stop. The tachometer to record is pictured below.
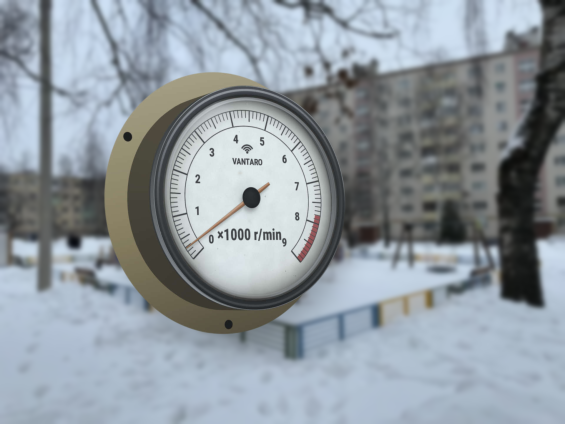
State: 300 (rpm)
